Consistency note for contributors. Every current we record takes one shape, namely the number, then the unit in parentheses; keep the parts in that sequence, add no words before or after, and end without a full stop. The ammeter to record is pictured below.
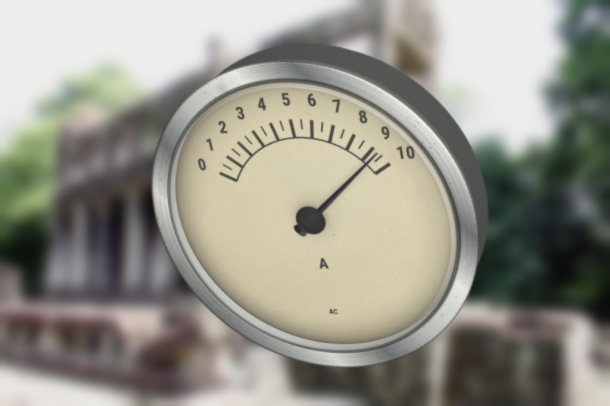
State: 9.25 (A)
